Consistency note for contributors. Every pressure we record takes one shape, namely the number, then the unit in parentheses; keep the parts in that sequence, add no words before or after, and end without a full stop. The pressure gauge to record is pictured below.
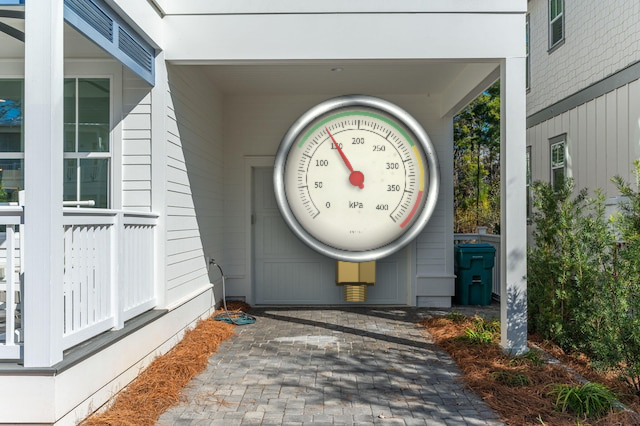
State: 150 (kPa)
